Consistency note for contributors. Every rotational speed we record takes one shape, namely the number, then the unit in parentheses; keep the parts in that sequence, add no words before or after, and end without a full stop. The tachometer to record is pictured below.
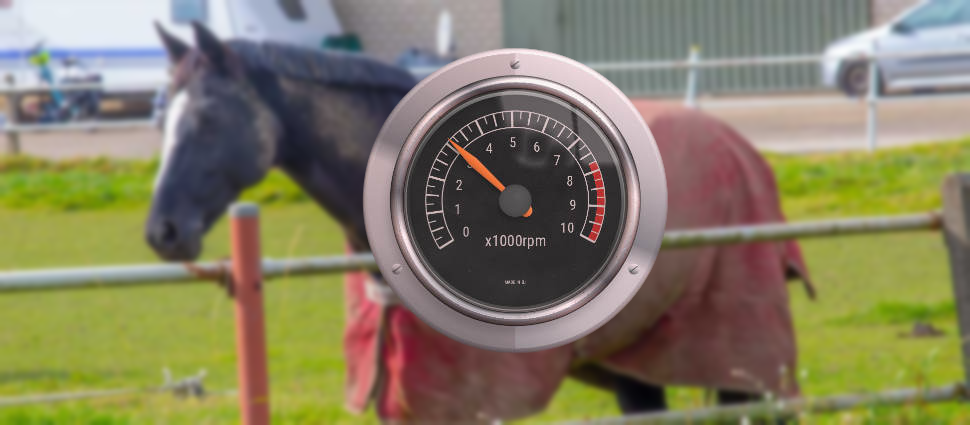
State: 3125 (rpm)
